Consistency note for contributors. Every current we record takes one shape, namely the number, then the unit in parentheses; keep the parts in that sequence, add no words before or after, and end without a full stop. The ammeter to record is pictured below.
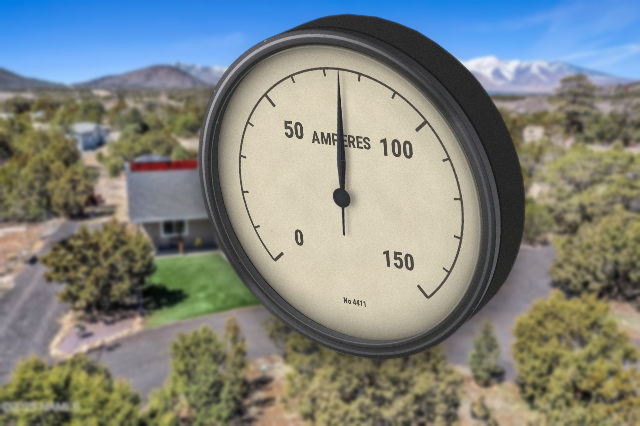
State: 75 (A)
